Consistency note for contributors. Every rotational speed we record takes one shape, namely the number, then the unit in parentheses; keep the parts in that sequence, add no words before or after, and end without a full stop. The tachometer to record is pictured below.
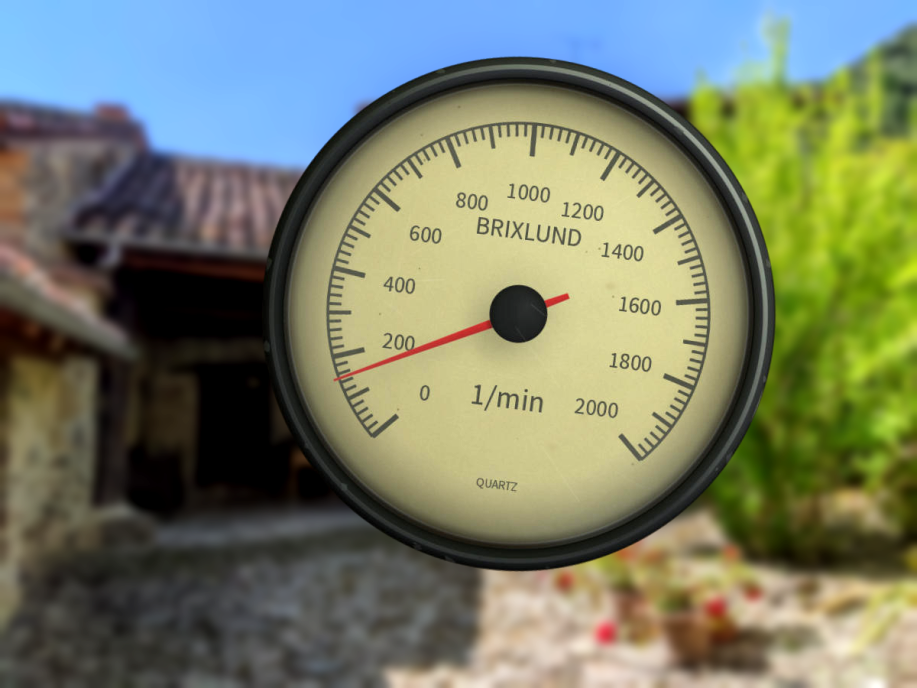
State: 150 (rpm)
